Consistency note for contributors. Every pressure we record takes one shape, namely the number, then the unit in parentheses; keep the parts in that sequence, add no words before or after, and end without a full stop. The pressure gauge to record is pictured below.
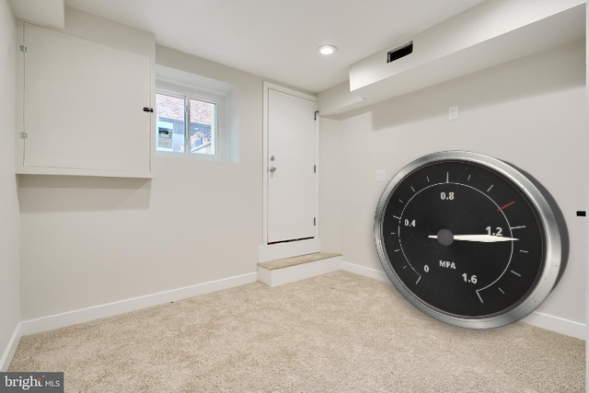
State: 1.25 (MPa)
